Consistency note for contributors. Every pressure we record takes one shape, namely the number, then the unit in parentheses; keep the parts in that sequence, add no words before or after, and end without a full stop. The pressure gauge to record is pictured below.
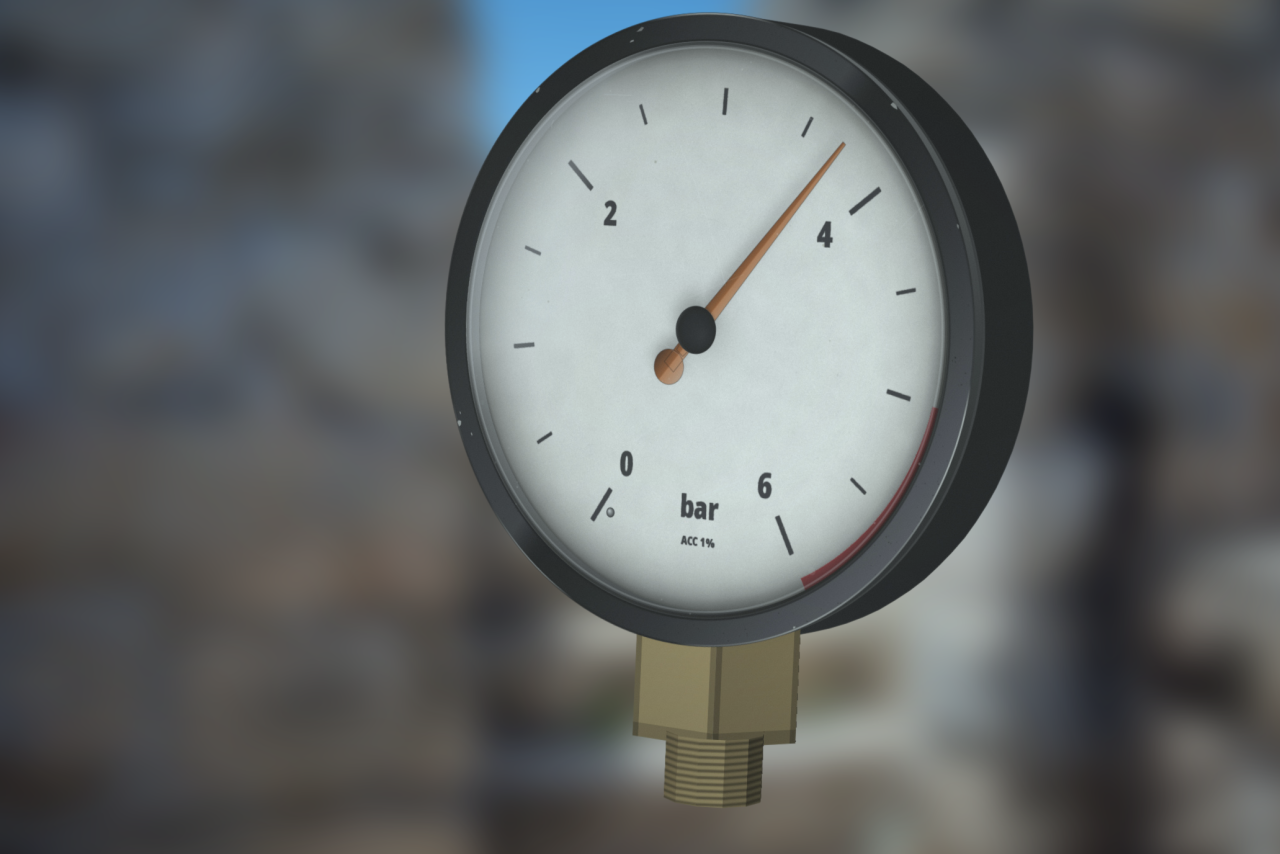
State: 3.75 (bar)
